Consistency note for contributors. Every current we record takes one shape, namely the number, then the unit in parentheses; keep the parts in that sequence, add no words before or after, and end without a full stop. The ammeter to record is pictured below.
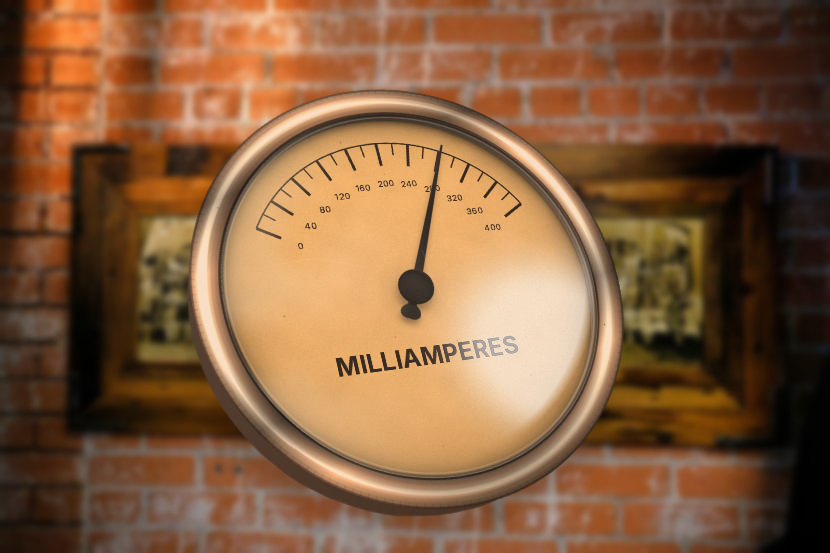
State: 280 (mA)
